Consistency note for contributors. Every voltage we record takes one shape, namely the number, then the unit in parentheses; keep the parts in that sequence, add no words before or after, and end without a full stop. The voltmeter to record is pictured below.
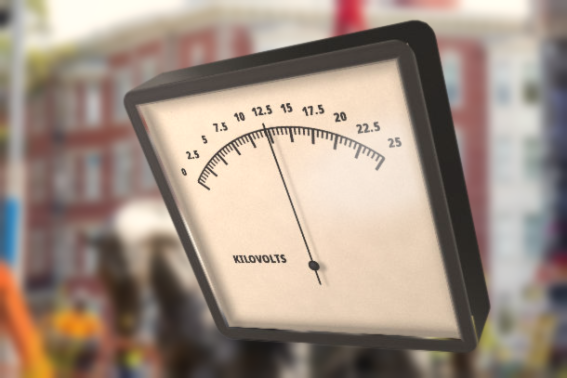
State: 12.5 (kV)
